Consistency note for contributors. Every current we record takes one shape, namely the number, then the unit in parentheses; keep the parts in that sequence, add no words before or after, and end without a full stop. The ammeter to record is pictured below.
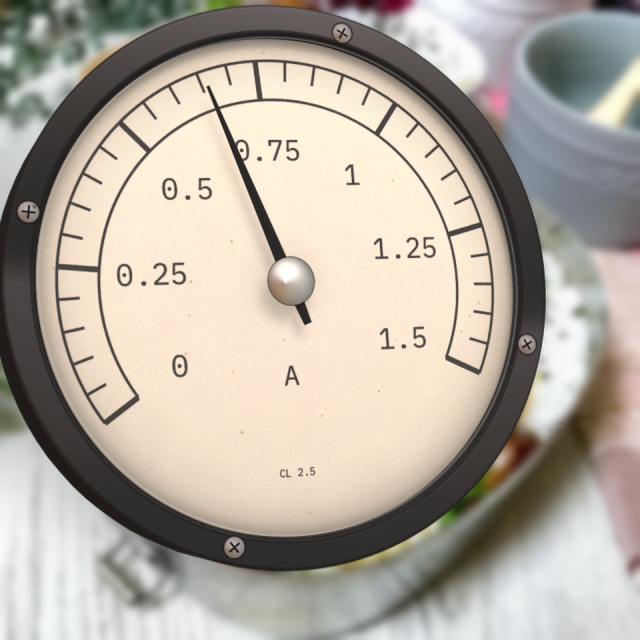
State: 0.65 (A)
